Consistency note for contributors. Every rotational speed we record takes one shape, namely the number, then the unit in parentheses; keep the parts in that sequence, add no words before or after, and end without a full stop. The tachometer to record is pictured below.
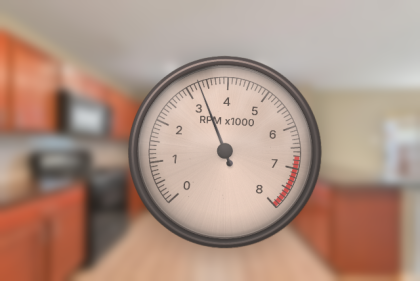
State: 3300 (rpm)
